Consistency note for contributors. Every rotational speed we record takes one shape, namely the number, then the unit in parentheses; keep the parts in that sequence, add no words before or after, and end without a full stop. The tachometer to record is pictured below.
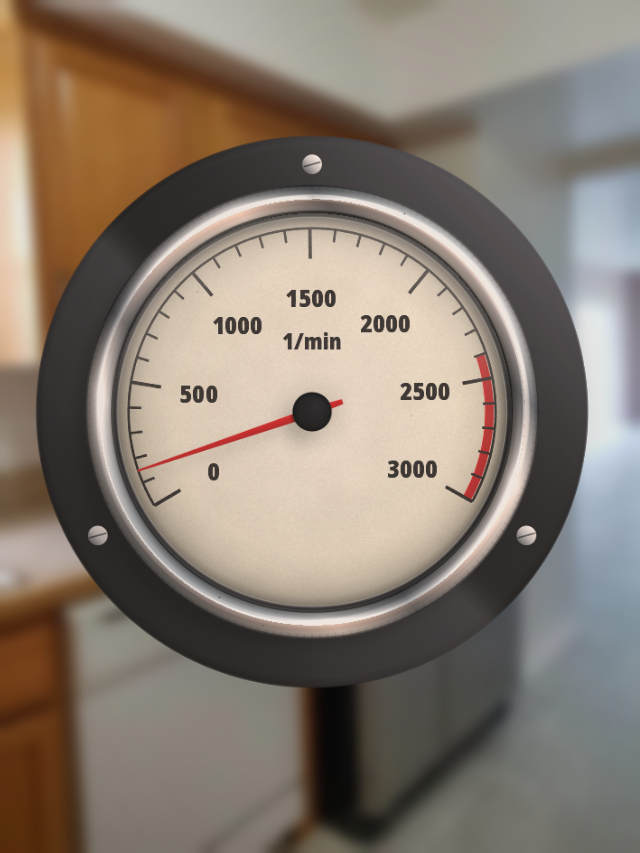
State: 150 (rpm)
